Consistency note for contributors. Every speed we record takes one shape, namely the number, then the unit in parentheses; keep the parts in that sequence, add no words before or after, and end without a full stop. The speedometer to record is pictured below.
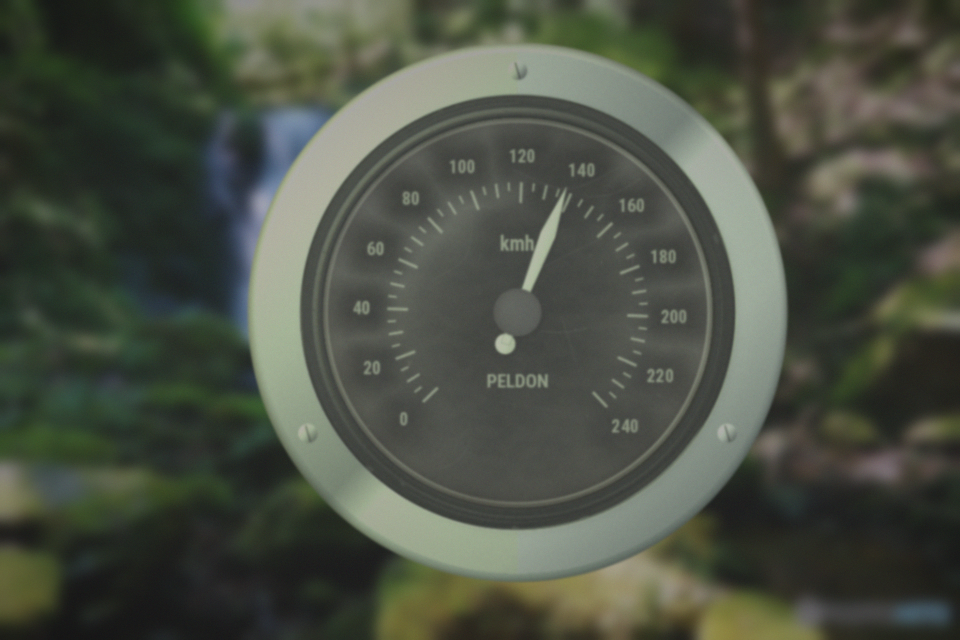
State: 137.5 (km/h)
